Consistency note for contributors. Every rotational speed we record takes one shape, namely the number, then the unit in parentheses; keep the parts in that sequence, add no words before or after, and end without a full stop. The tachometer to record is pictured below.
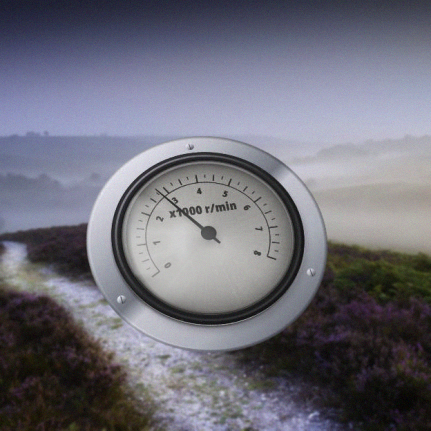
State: 2750 (rpm)
